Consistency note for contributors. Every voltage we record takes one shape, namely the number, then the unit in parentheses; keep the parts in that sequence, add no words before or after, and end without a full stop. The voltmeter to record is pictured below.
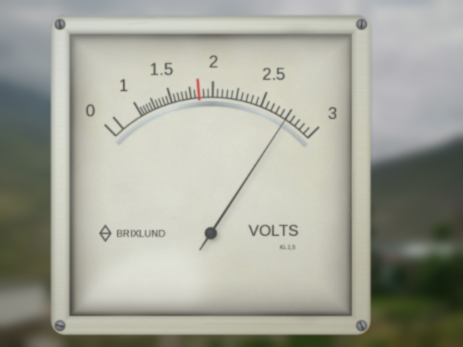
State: 2.75 (V)
